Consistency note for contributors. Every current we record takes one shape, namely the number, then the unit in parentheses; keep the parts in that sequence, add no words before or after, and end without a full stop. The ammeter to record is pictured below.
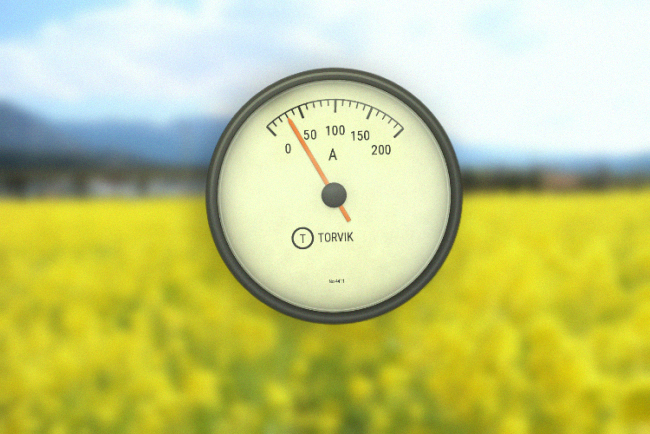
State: 30 (A)
